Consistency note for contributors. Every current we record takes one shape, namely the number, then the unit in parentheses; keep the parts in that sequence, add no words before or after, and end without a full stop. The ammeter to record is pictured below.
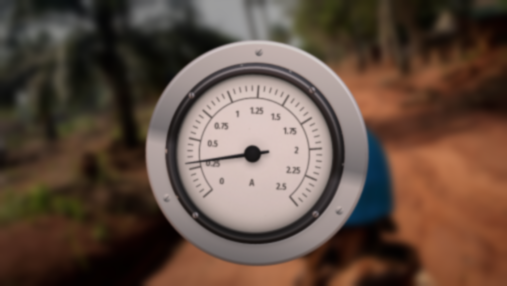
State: 0.3 (A)
